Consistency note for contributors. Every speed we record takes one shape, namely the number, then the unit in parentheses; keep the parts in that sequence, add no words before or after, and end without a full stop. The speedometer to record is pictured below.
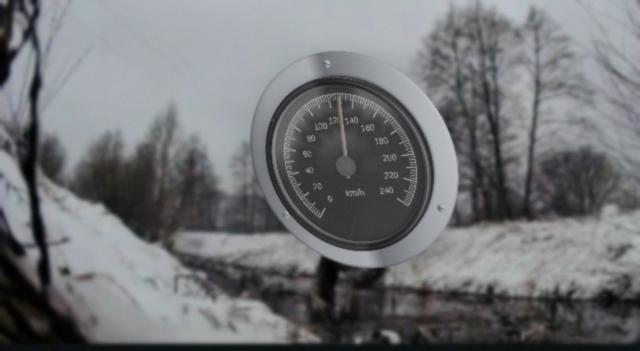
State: 130 (km/h)
